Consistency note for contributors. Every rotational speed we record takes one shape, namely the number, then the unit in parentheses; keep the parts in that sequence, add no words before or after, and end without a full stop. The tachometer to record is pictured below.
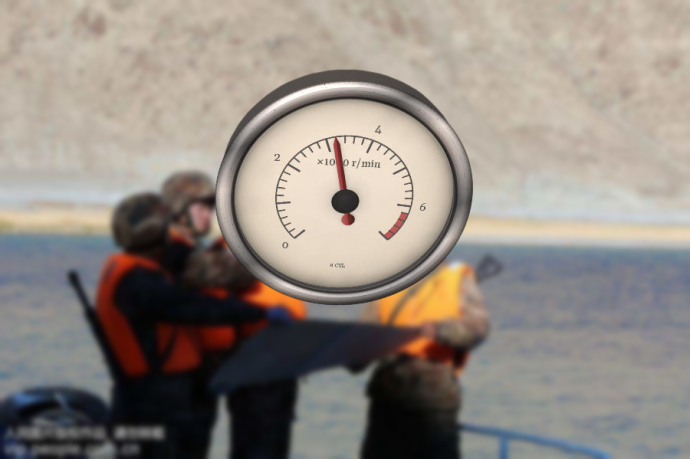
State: 3200 (rpm)
